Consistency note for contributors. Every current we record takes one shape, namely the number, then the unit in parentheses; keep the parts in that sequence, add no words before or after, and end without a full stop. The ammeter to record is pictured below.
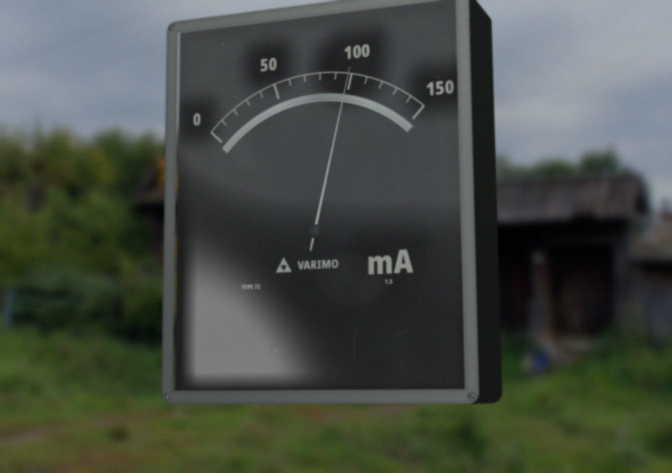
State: 100 (mA)
